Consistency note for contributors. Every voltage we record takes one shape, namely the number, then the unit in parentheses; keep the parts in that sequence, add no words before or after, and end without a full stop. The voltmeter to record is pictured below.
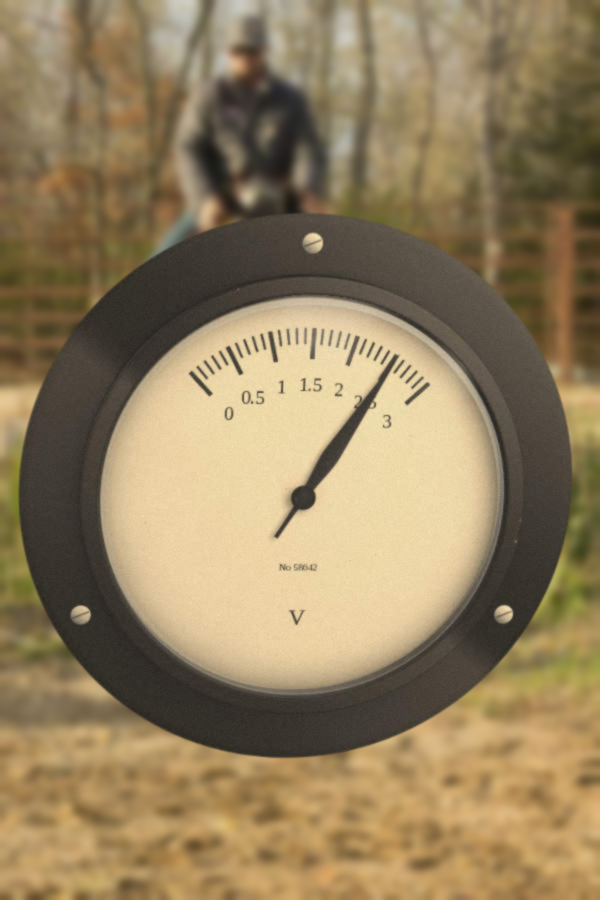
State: 2.5 (V)
